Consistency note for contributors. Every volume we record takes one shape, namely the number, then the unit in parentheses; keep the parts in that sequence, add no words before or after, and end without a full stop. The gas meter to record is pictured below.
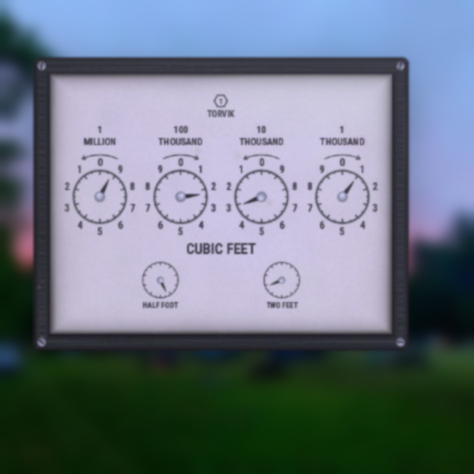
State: 923100 (ft³)
